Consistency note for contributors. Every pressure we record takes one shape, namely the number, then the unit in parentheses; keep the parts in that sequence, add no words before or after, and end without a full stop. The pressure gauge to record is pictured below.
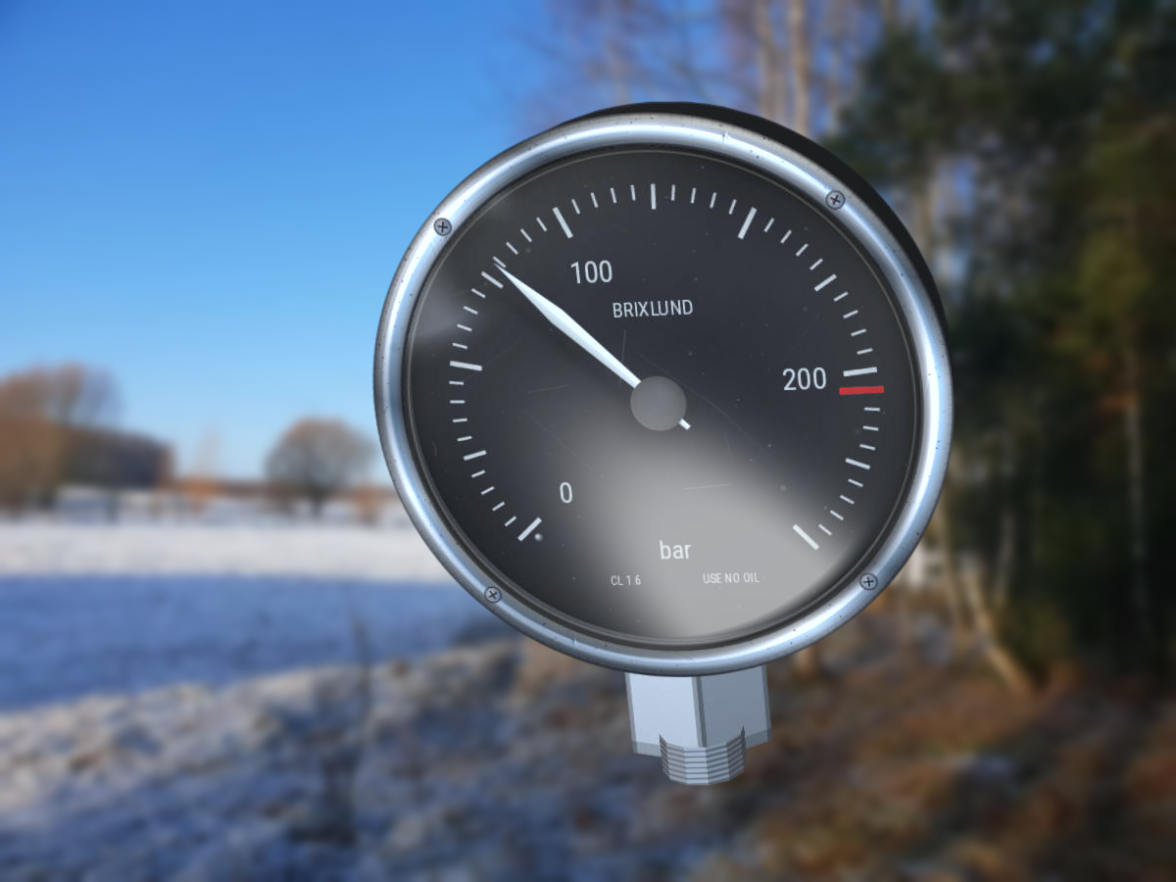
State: 80 (bar)
